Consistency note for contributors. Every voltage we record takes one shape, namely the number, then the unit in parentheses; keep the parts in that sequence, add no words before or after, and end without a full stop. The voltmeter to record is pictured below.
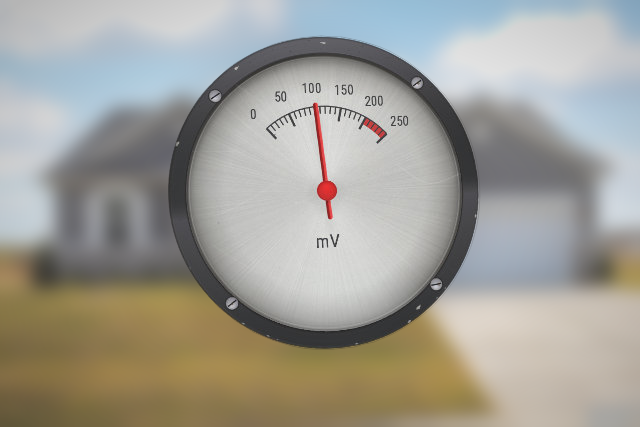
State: 100 (mV)
